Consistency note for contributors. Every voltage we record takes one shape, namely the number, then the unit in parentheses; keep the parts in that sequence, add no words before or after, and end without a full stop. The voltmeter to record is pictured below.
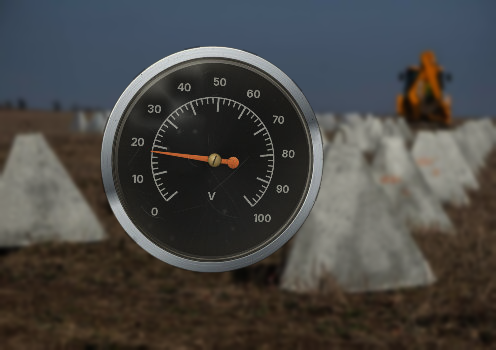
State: 18 (V)
